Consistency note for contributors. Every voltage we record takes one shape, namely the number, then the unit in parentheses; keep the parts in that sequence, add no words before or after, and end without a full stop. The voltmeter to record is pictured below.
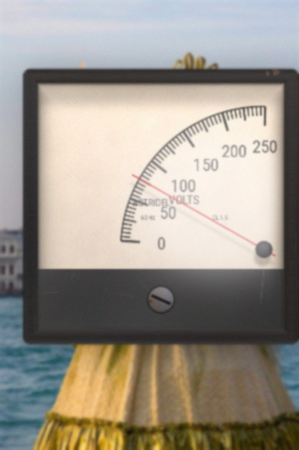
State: 75 (V)
